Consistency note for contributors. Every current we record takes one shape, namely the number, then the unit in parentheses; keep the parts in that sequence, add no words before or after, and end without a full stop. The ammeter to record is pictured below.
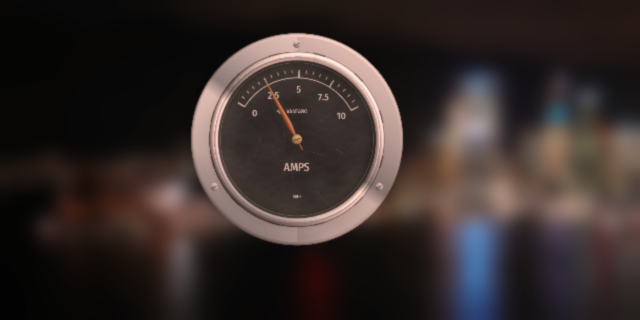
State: 2.5 (A)
